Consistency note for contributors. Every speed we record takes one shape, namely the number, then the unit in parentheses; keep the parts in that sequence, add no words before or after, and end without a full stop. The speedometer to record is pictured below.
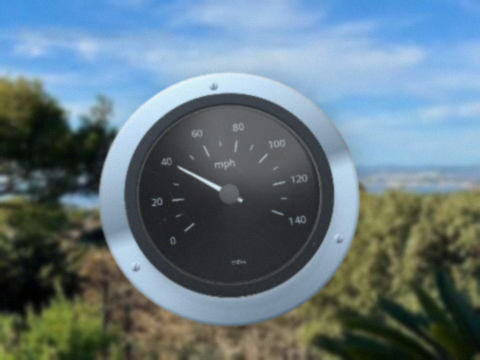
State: 40 (mph)
